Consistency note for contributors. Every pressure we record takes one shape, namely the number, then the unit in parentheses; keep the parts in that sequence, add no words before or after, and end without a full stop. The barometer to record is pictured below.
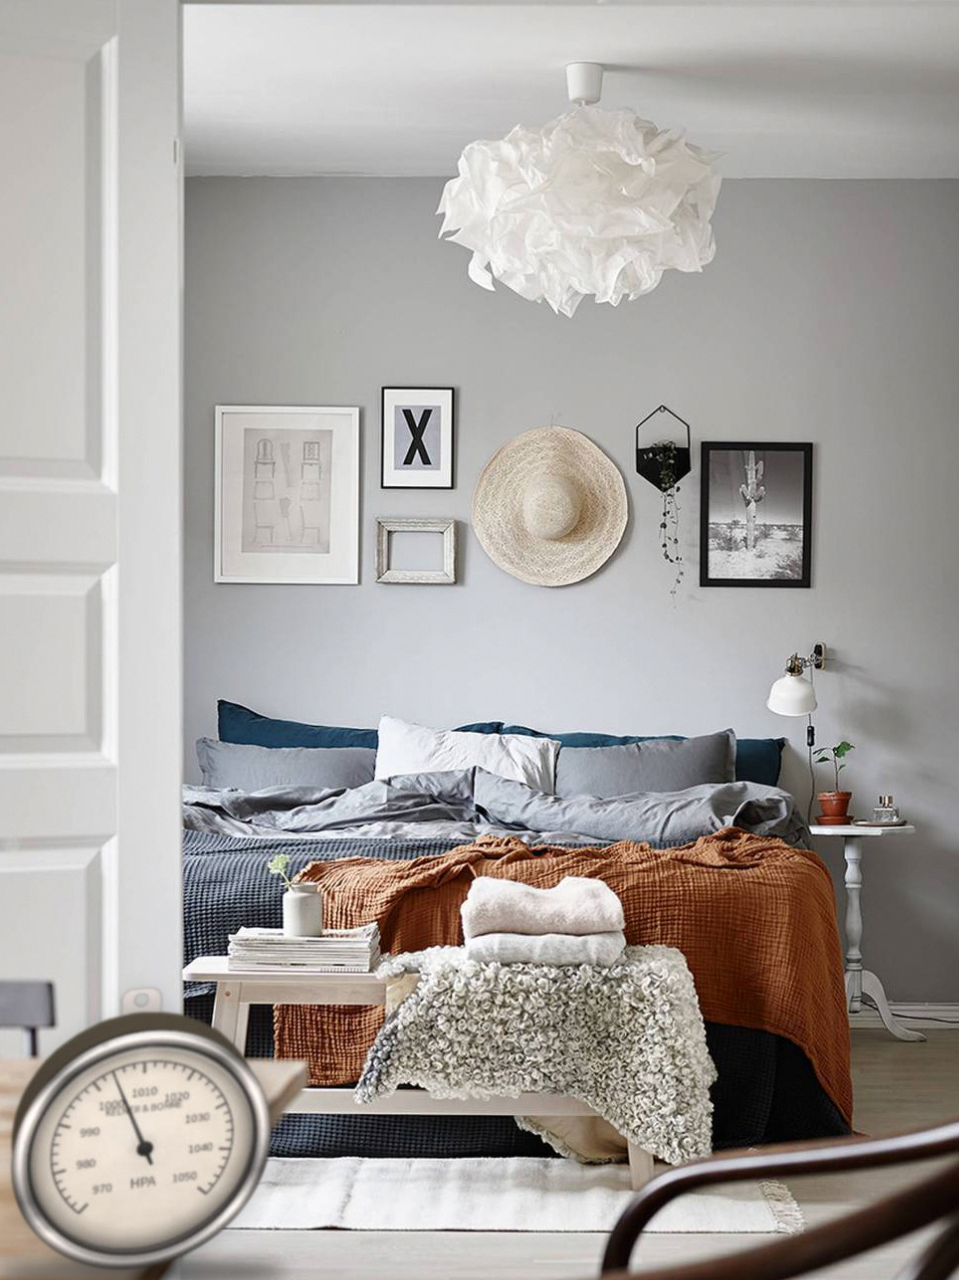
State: 1004 (hPa)
